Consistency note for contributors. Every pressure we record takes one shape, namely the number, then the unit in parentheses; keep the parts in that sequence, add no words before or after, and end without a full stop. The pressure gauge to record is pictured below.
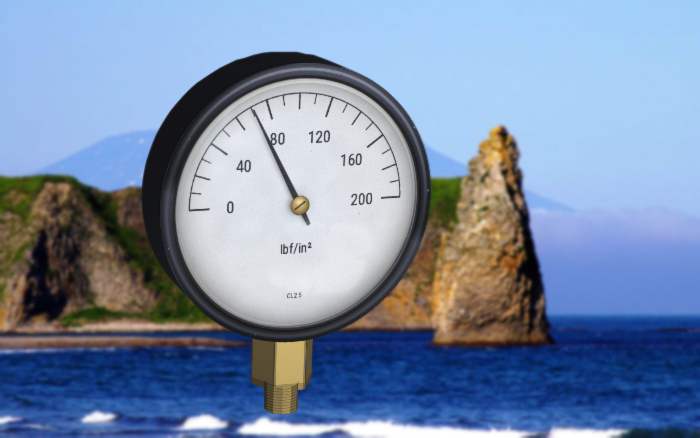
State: 70 (psi)
